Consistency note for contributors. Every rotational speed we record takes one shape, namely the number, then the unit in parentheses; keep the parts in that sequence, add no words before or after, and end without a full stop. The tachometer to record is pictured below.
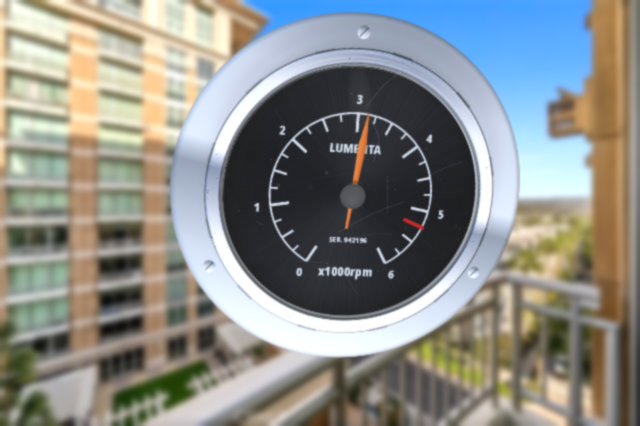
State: 3125 (rpm)
